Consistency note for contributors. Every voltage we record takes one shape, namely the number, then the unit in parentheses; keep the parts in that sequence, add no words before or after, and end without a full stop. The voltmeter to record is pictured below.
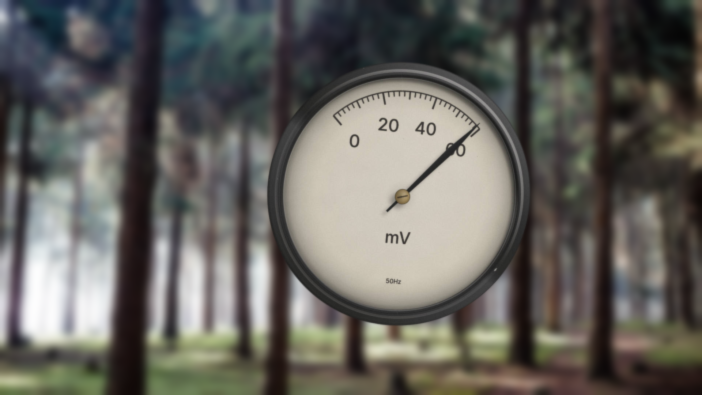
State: 58 (mV)
